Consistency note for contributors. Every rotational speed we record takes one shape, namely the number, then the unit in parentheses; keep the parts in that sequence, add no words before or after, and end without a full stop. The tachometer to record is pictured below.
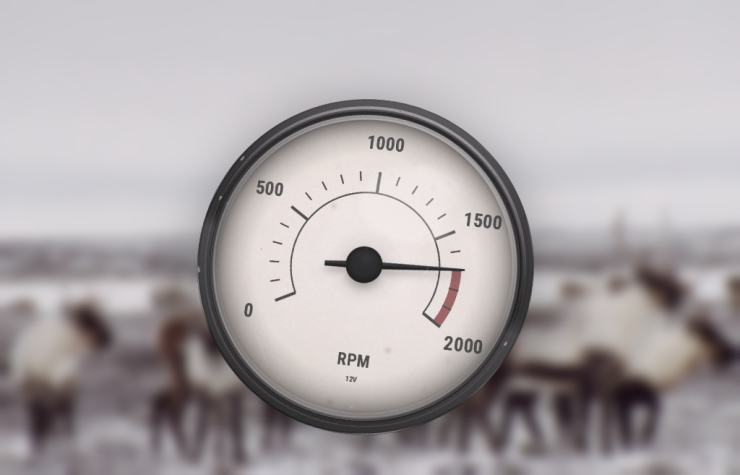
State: 1700 (rpm)
